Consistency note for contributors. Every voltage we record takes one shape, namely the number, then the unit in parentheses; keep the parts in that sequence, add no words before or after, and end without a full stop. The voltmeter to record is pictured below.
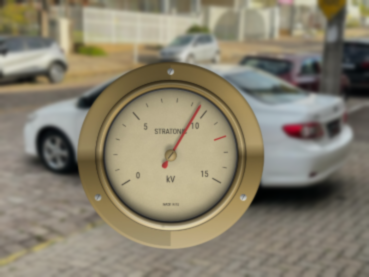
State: 9.5 (kV)
